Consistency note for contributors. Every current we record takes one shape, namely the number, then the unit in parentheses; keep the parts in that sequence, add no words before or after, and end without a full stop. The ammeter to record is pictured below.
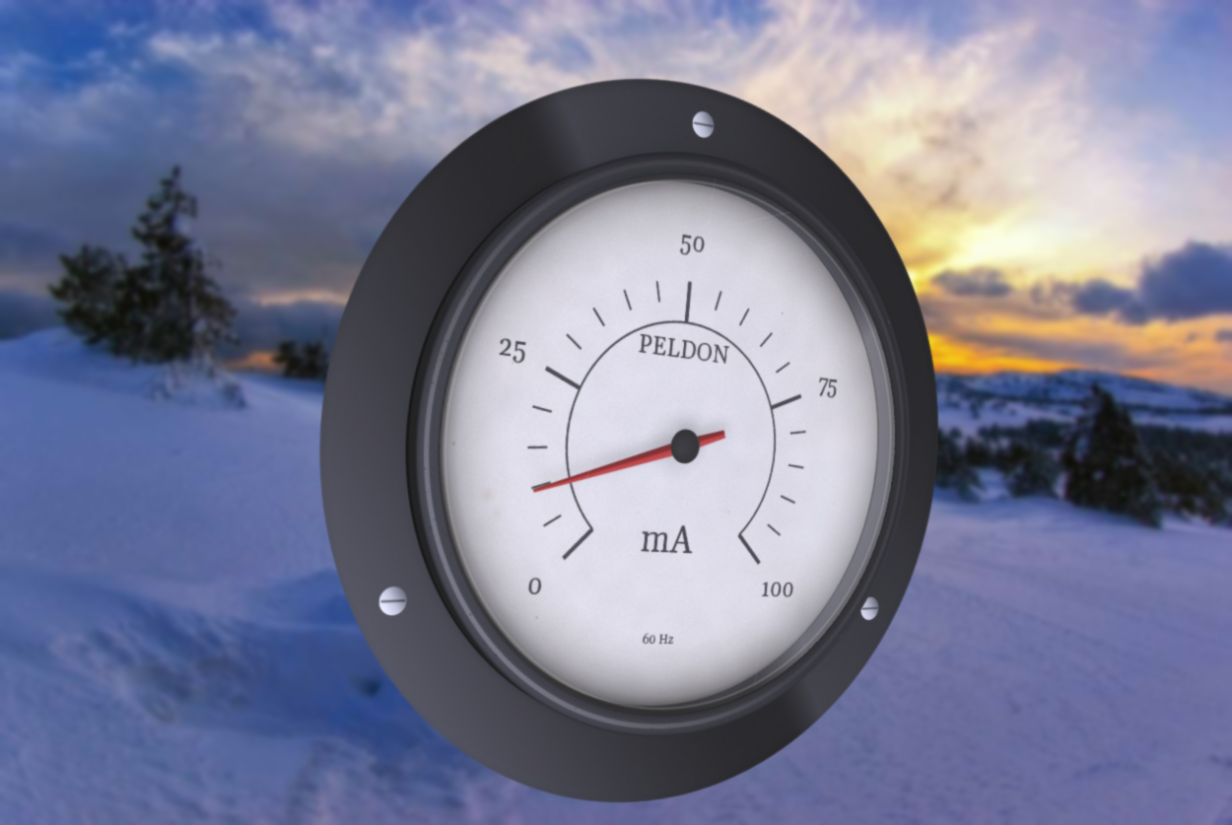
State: 10 (mA)
